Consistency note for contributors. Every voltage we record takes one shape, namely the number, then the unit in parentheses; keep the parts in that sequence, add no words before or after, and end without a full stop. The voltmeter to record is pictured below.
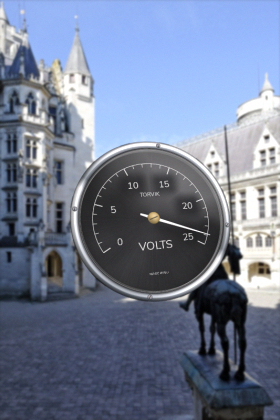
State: 24 (V)
